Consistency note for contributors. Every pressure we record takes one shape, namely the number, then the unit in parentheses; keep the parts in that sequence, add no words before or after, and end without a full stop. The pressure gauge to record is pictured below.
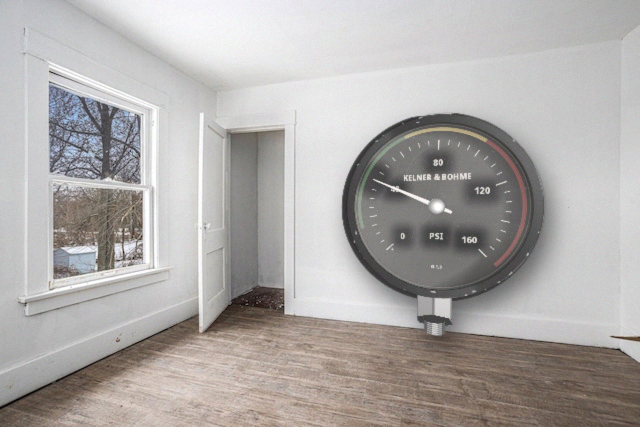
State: 40 (psi)
